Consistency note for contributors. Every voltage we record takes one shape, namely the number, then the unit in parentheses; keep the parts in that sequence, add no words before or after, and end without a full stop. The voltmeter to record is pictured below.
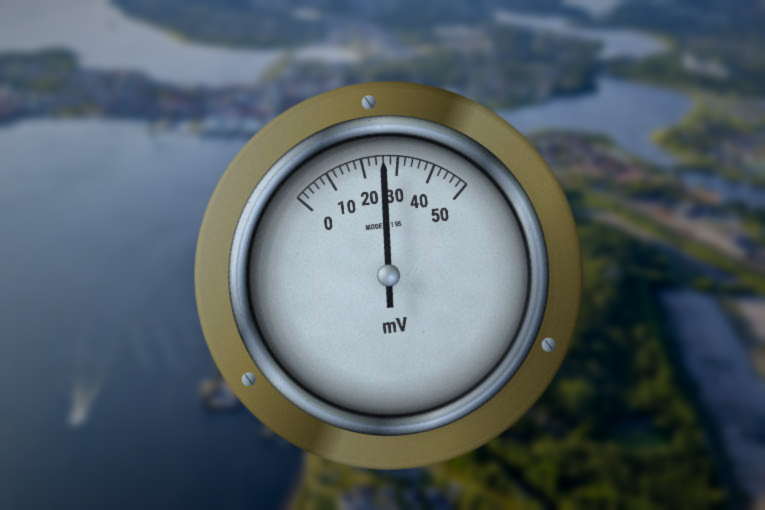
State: 26 (mV)
